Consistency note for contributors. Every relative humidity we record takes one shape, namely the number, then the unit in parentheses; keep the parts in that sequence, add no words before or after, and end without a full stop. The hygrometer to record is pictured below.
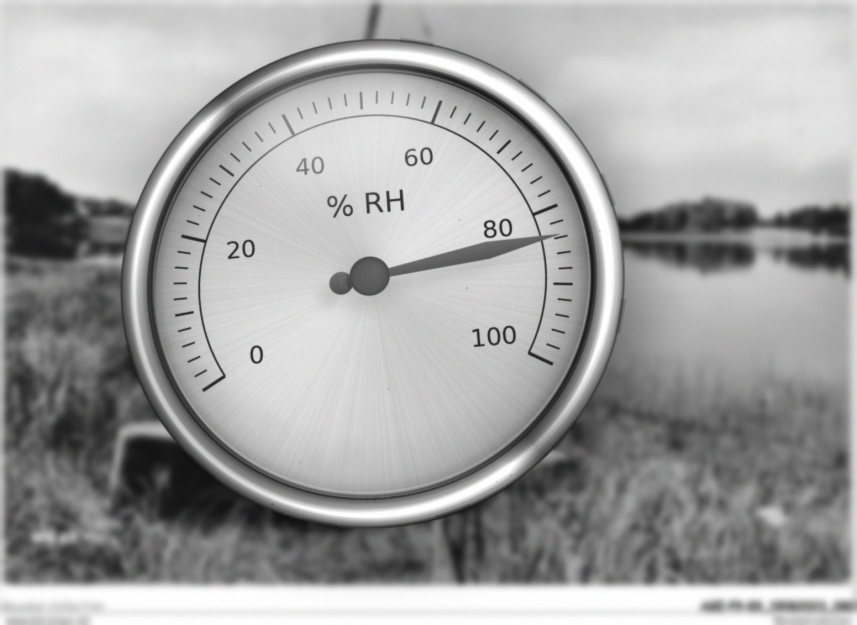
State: 84 (%)
